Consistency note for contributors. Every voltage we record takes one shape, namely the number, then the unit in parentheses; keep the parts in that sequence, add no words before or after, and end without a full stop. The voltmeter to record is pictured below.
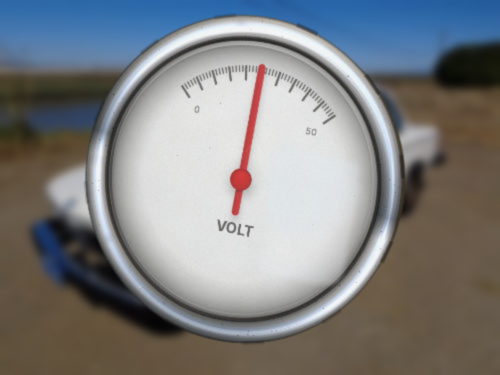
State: 25 (V)
